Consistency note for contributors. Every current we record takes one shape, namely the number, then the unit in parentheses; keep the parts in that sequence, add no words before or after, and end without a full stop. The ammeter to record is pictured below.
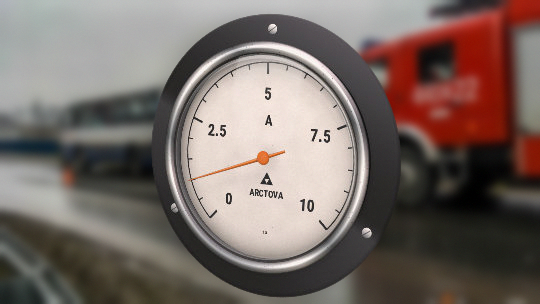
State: 1 (A)
